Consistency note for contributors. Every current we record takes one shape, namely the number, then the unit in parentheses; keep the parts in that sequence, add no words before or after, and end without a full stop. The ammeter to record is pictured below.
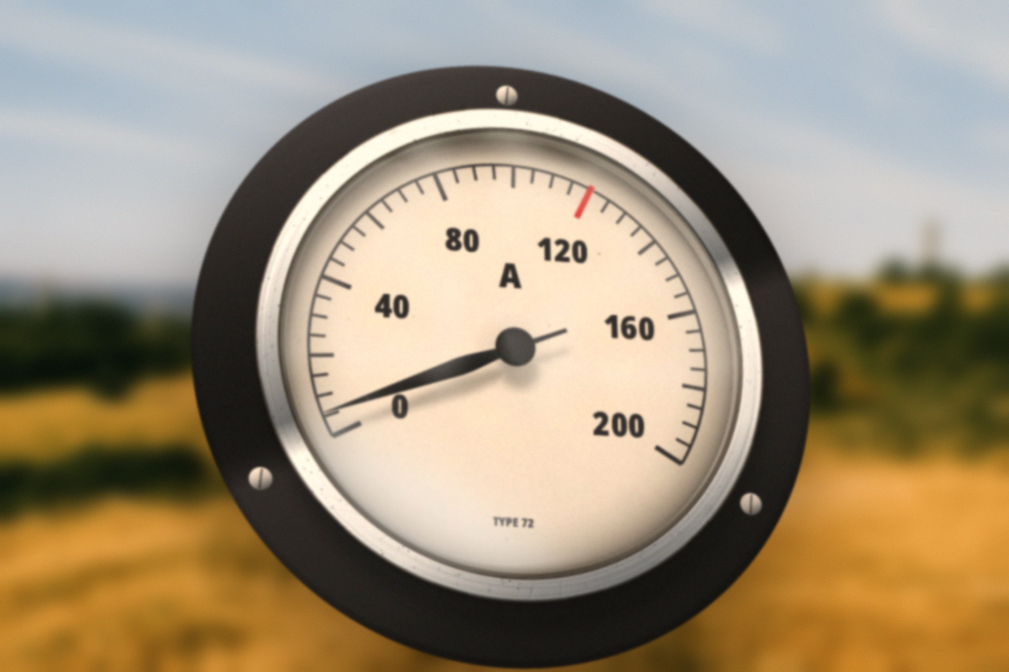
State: 5 (A)
